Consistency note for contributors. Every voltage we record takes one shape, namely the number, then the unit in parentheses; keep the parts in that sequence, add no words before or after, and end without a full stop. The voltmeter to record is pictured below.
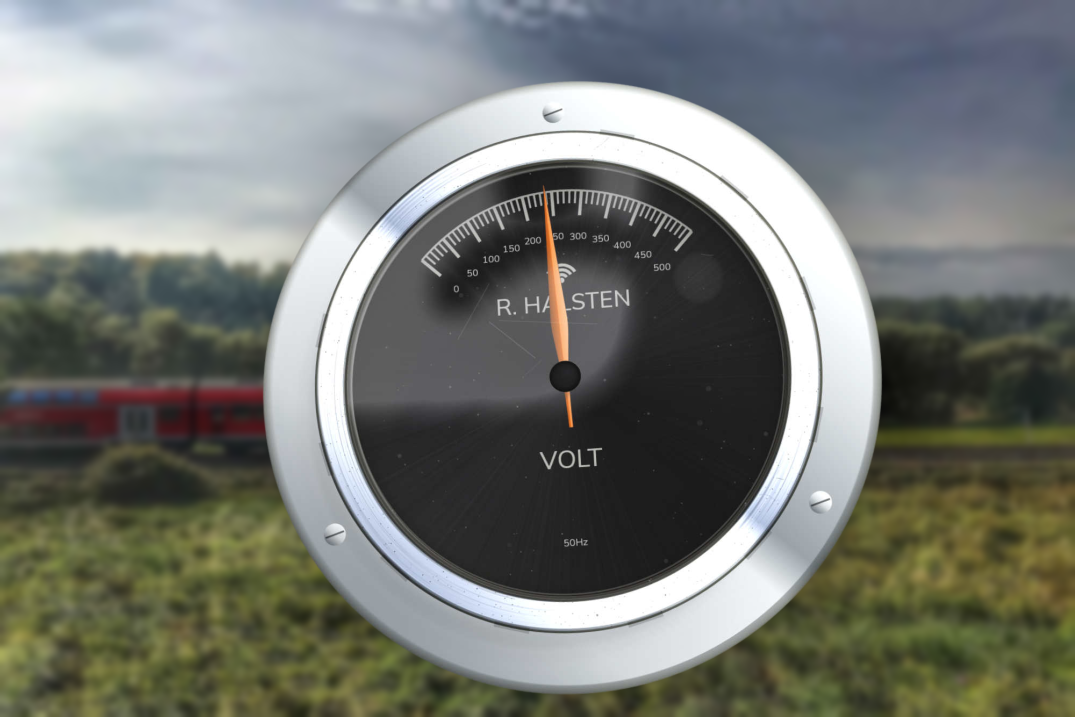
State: 240 (V)
